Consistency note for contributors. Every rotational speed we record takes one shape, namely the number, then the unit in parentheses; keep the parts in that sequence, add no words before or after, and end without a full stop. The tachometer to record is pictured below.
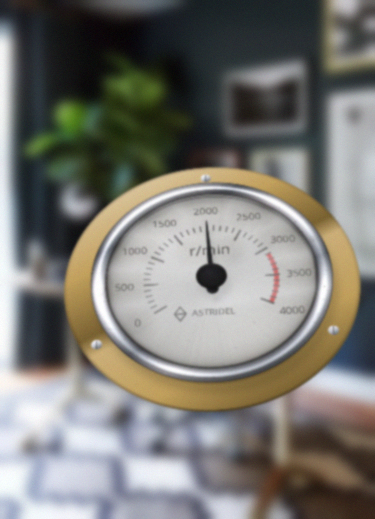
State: 2000 (rpm)
